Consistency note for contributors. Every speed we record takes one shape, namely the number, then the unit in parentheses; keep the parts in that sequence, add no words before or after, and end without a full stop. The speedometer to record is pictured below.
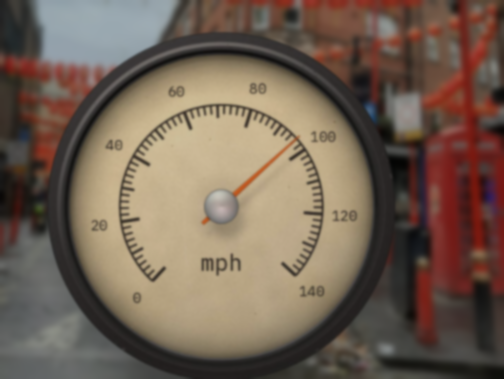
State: 96 (mph)
